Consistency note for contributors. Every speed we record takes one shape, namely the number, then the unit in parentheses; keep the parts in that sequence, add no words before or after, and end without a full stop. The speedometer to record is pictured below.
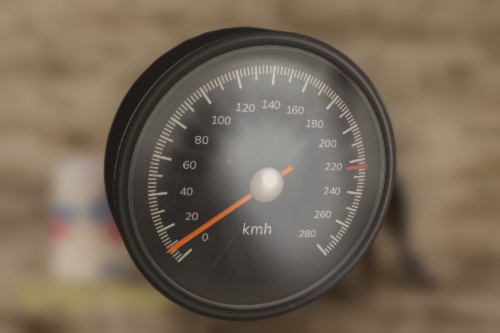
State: 10 (km/h)
